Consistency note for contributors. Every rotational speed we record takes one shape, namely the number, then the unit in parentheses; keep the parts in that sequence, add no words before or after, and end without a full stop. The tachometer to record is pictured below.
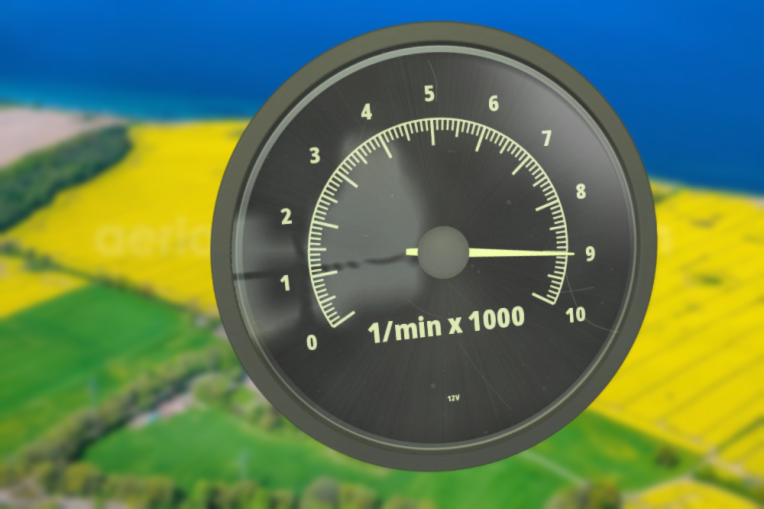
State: 9000 (rpm)
